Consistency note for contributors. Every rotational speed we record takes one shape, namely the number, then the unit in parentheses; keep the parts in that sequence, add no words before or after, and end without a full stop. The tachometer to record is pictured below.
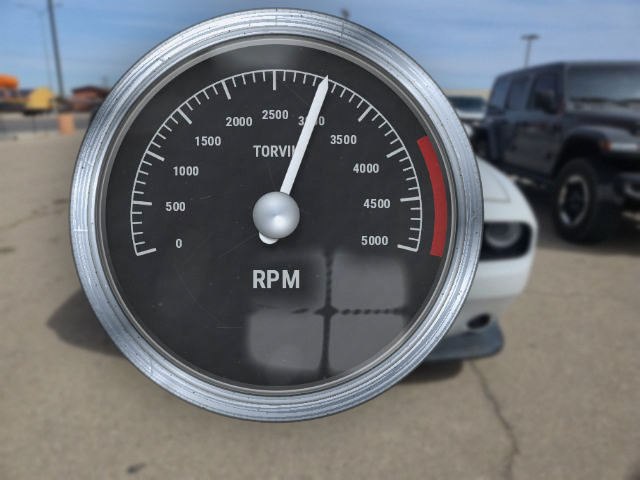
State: 3000 (rpm)
